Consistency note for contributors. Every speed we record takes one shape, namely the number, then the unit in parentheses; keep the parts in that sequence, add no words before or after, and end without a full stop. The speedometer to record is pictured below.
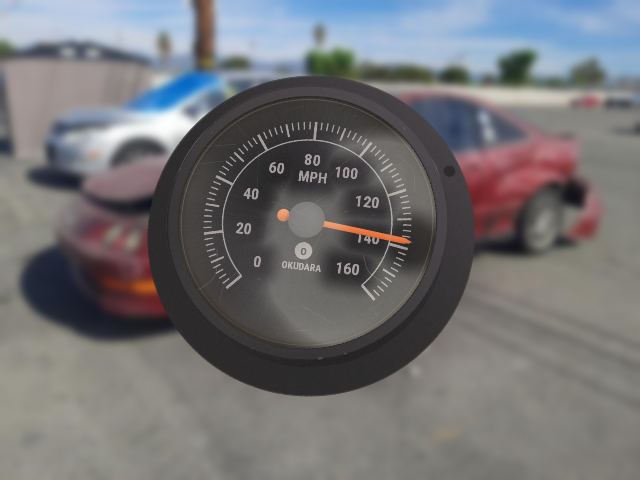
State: 138 (mph)
